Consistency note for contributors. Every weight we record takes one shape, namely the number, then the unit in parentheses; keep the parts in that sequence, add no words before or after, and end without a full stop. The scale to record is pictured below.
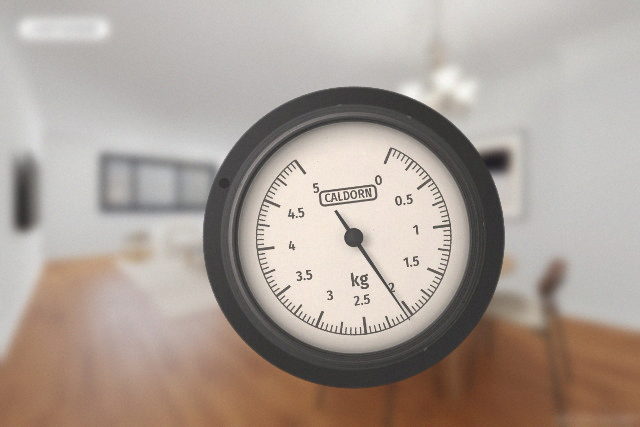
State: 2.05 (kg)
